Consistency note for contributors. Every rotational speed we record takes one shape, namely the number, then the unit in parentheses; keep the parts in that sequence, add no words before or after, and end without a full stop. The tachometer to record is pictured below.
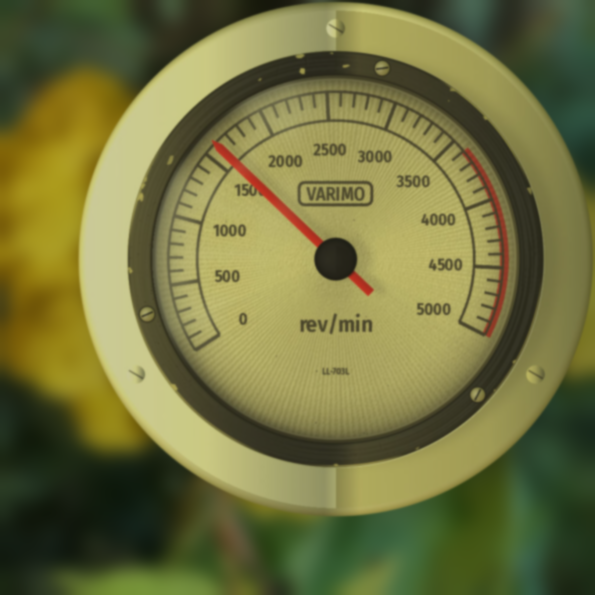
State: 1600 (rpm)
